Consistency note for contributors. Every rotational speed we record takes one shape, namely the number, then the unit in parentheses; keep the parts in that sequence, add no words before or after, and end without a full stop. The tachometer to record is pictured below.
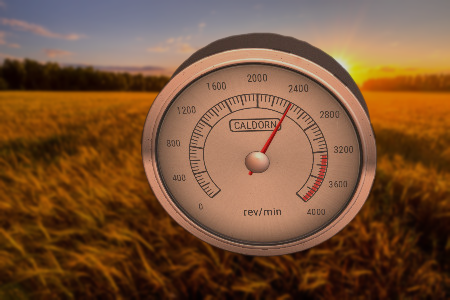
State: 2400 (rpm)
